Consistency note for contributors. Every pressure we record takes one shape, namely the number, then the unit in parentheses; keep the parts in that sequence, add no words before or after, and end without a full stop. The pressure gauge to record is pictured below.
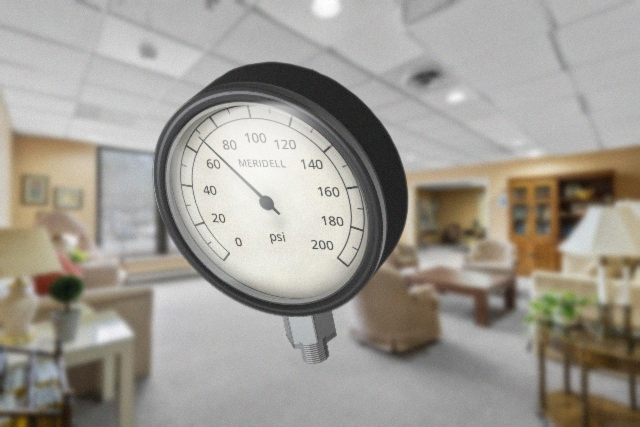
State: 70 (psi)
